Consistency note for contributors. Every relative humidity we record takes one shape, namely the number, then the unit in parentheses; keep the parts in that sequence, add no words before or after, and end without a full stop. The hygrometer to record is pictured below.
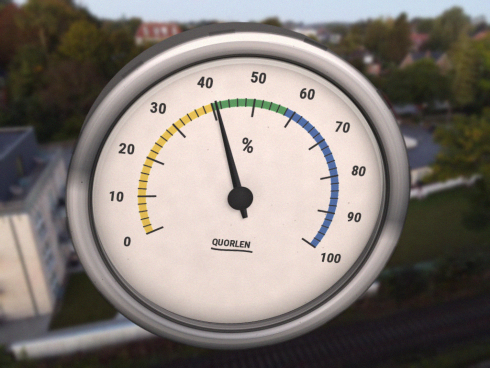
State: 41 (%)
